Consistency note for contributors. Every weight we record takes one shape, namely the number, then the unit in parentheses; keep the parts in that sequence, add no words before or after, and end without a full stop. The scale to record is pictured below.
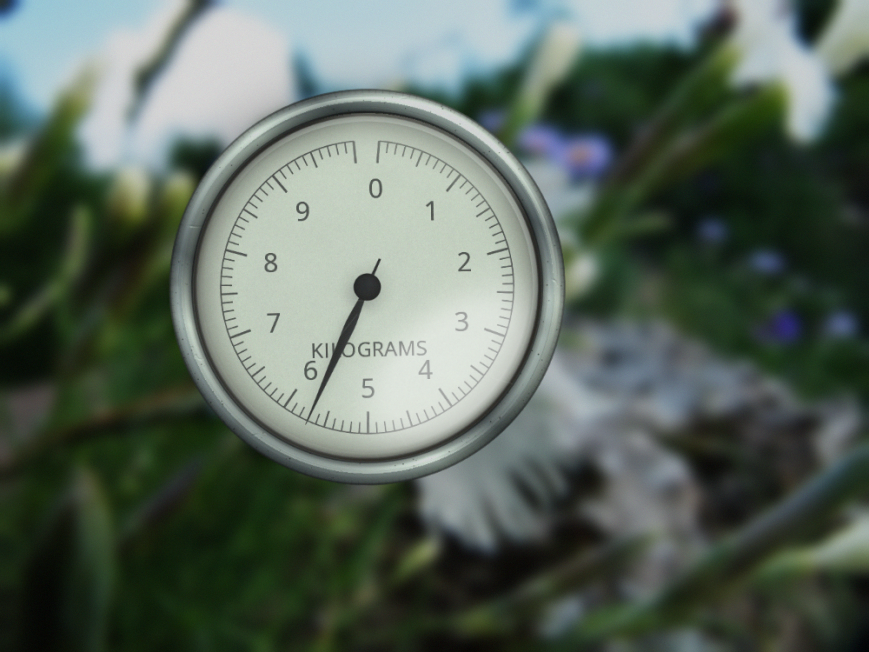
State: 5.7 (kg)
